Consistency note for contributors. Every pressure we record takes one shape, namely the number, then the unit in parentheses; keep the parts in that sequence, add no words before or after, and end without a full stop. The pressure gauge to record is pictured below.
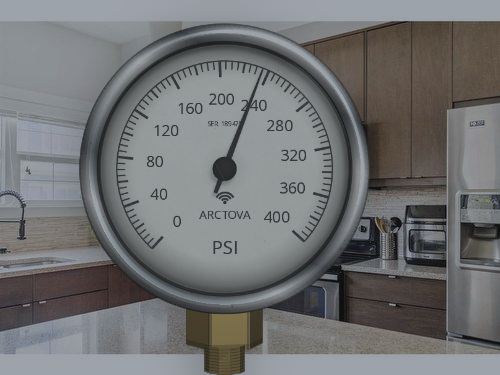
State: 235 (psi)
